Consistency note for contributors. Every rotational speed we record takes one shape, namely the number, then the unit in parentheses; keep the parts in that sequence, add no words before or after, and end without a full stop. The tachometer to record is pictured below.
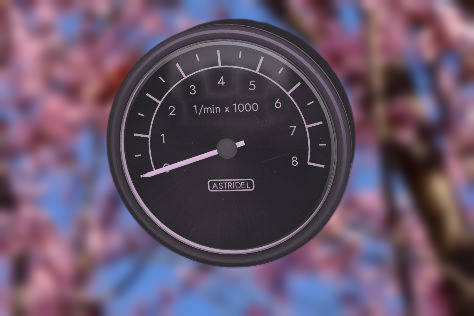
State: 0 (rpm)
